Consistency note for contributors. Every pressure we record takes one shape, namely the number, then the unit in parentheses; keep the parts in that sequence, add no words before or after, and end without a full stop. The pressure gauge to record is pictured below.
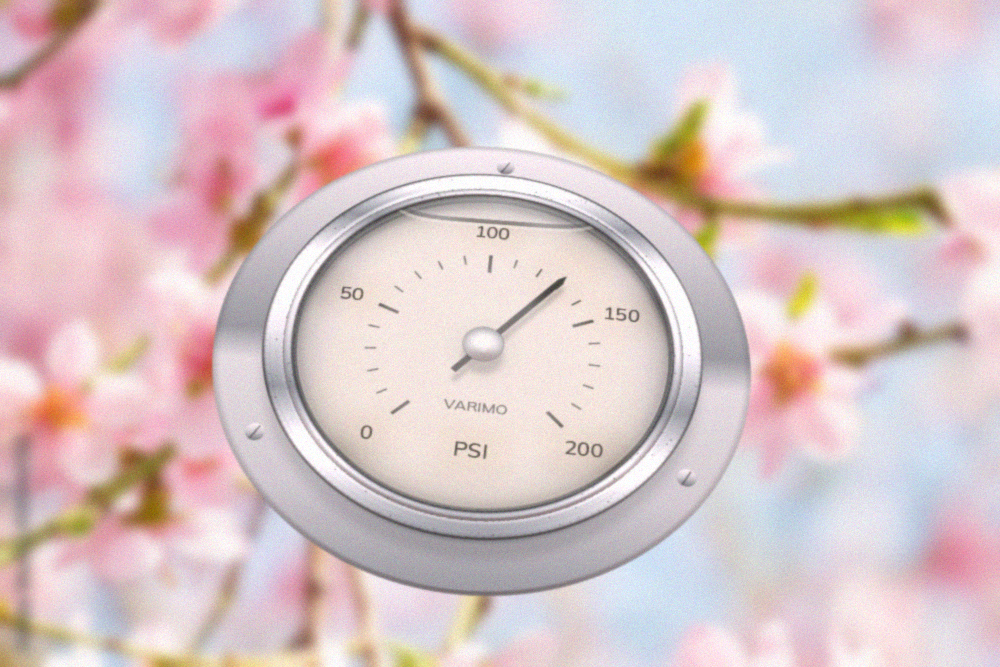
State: 130 (psi)
